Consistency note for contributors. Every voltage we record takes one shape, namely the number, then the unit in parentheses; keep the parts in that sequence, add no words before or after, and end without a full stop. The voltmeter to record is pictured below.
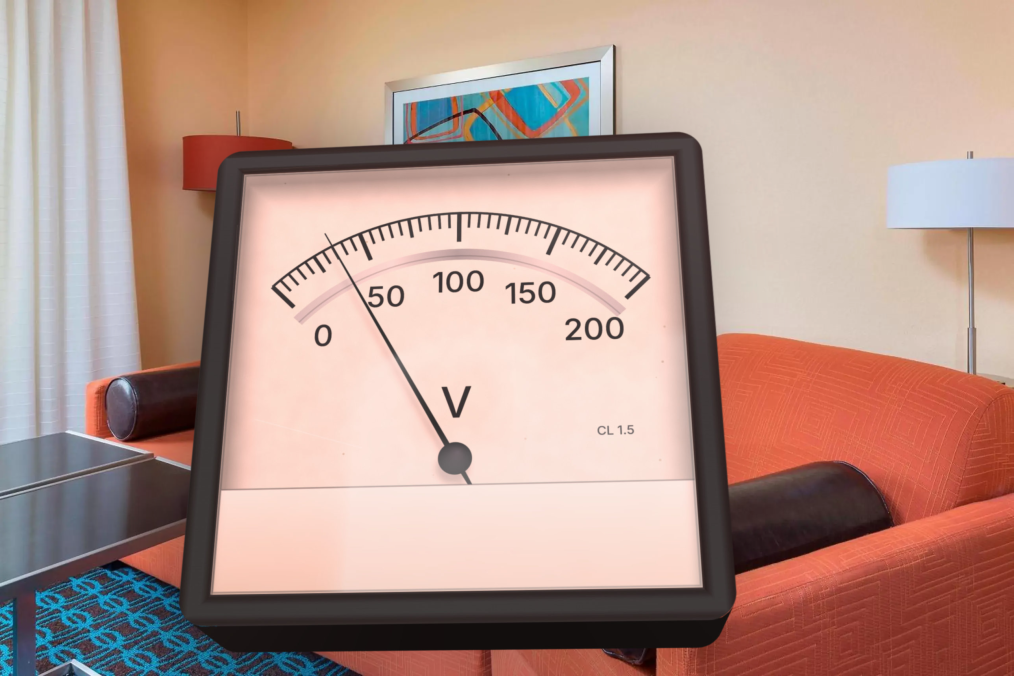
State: 35 (V)
